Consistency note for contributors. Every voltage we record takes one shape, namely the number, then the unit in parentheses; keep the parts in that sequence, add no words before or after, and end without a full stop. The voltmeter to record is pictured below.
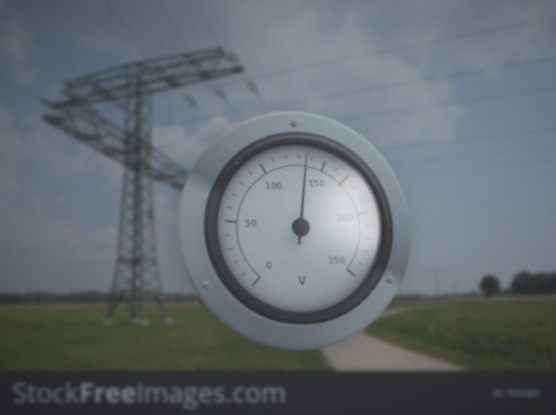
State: 135 (V)
